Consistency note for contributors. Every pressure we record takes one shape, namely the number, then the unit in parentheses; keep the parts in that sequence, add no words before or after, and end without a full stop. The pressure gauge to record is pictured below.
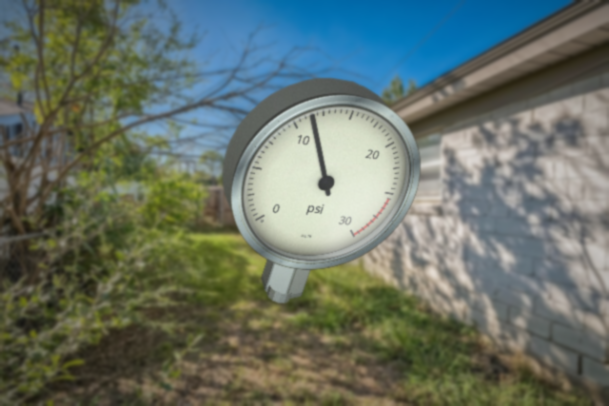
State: 11.5 (psi)
